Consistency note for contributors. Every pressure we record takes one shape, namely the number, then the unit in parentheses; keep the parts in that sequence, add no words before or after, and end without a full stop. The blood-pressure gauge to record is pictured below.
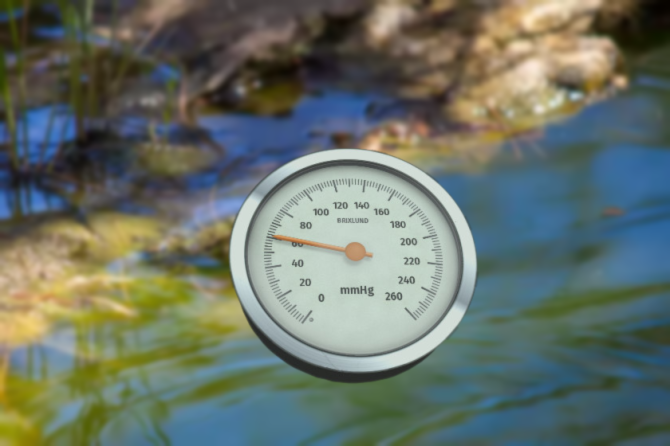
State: 60 (mmHg)
